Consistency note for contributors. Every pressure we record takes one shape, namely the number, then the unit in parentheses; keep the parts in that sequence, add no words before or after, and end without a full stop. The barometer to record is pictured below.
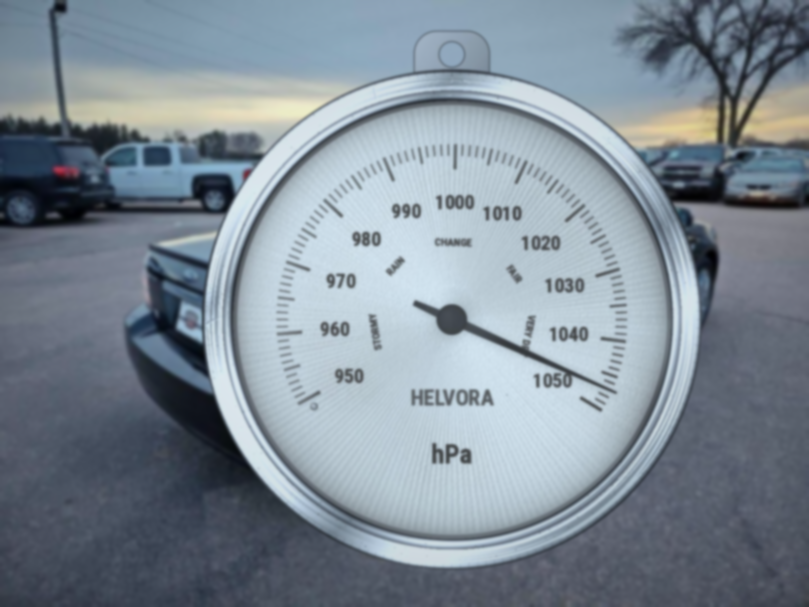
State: 1047 (hPa)
